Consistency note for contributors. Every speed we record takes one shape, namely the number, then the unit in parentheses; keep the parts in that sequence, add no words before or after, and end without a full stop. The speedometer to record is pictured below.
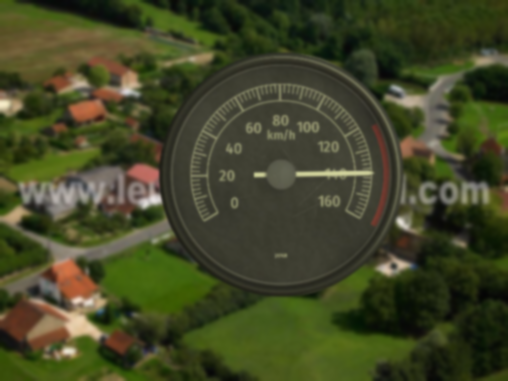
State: 140 (km/h)
